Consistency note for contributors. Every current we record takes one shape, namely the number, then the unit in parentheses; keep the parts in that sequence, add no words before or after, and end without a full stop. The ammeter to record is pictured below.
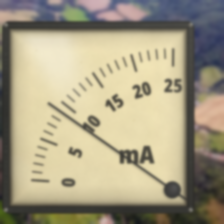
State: 9 (mA)
